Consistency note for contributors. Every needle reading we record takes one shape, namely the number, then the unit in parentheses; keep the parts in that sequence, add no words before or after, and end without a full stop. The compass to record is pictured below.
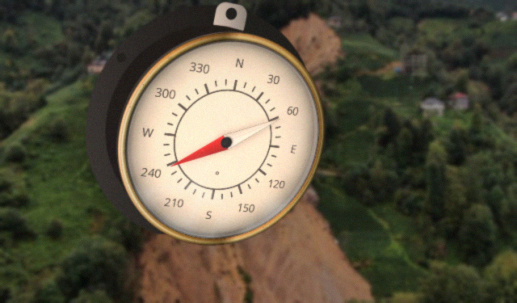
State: 240 (°)
